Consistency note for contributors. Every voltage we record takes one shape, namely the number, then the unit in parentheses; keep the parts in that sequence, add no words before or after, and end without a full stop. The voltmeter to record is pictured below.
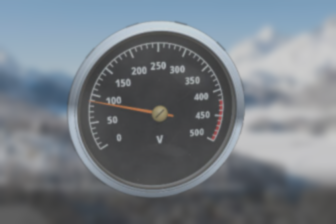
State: 90 (V)
